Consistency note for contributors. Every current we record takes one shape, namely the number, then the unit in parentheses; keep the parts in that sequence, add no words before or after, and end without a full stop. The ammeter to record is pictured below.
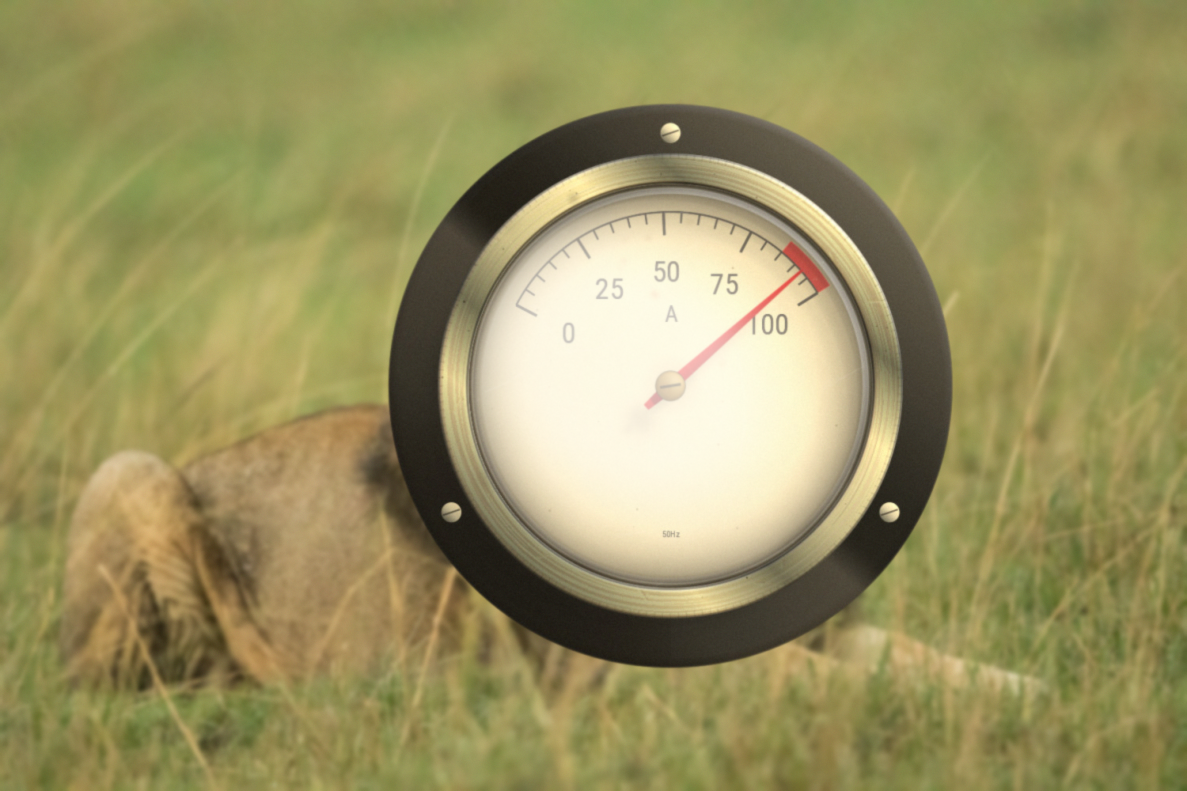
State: 92.5 (A)
